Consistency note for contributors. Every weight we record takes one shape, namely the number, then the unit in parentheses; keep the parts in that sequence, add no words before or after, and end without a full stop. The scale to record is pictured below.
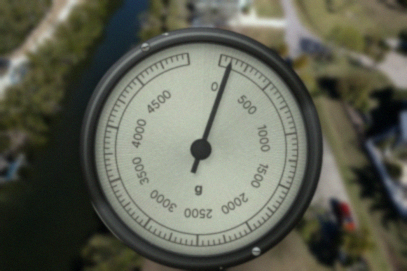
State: 100 (g)
